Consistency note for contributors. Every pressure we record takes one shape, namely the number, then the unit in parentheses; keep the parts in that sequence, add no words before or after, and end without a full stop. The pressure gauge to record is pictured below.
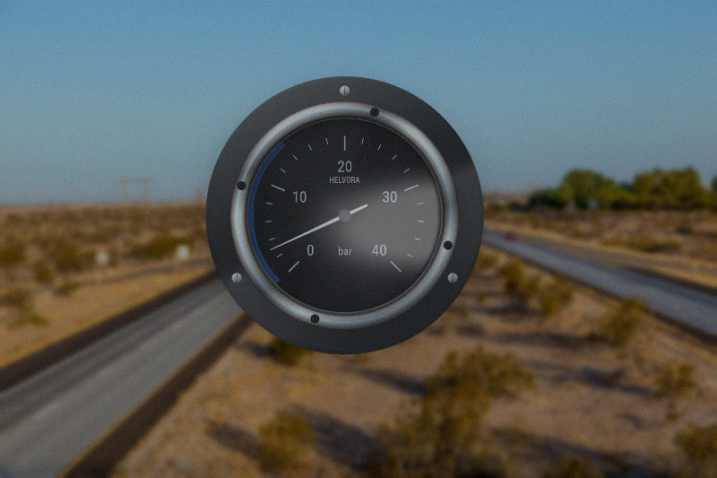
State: 3 (bar)
